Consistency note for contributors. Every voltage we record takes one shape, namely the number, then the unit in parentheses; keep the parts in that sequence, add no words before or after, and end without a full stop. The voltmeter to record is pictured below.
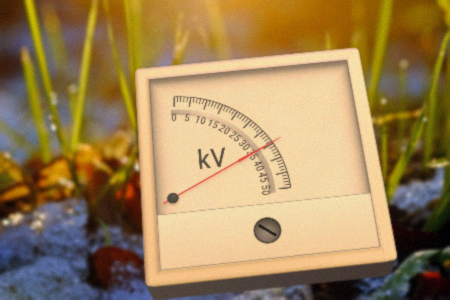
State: 35 (kV)
